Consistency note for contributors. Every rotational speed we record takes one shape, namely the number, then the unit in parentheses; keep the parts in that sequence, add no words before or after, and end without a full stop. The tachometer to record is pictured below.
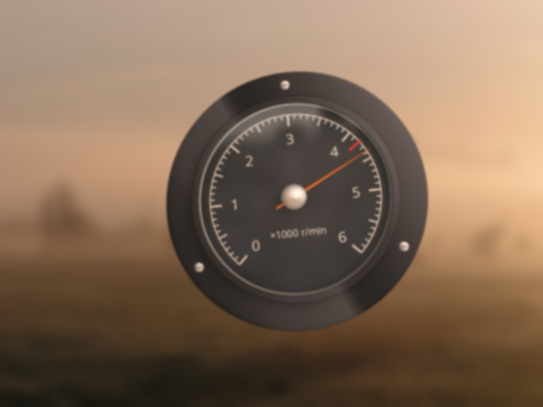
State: 4400 (rpm)
